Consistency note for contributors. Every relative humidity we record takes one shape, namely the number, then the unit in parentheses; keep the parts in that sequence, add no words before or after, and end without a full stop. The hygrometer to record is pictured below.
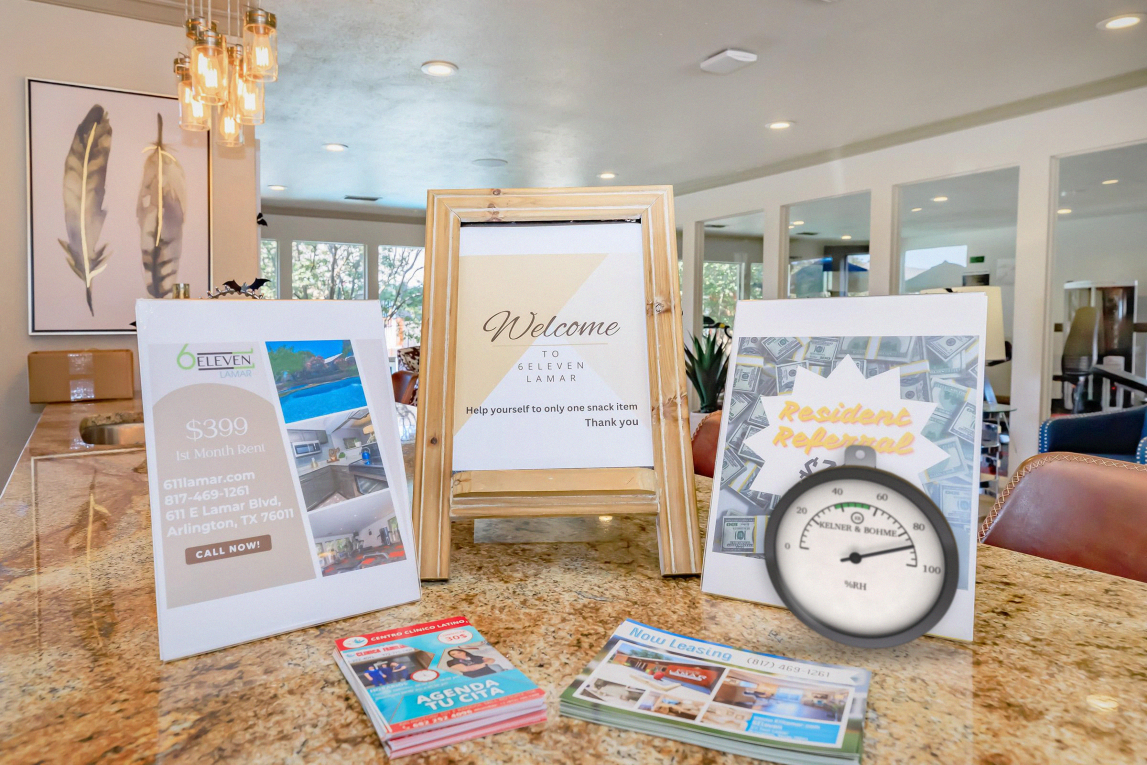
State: 88 (%)
